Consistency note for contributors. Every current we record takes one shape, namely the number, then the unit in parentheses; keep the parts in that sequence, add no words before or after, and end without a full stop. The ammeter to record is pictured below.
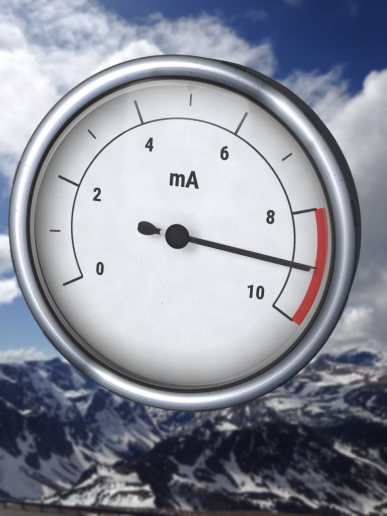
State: 9 (mA)
